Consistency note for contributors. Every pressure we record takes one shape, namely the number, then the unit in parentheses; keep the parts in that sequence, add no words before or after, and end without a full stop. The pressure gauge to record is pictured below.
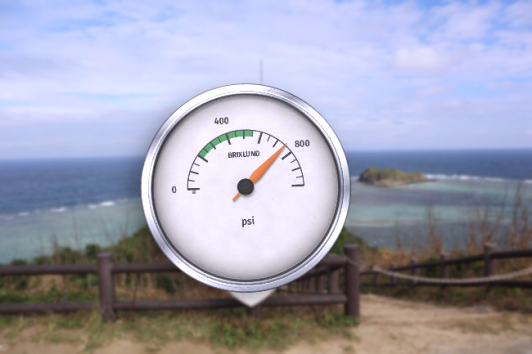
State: 750 (psi)
